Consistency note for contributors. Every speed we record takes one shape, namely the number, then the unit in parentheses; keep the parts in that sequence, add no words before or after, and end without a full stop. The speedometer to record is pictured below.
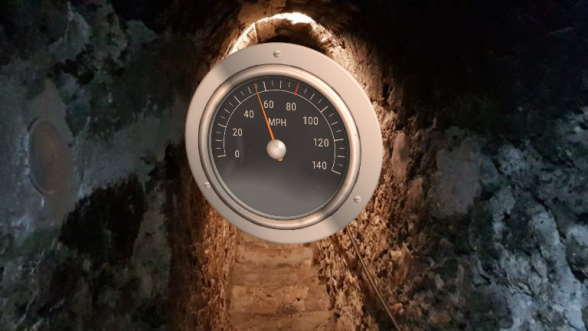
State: 55 (mph)
